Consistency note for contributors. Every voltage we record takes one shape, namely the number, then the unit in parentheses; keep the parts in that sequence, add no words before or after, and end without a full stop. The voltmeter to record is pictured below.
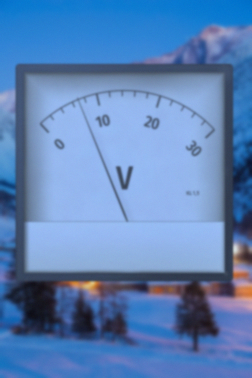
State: 7 (V)
